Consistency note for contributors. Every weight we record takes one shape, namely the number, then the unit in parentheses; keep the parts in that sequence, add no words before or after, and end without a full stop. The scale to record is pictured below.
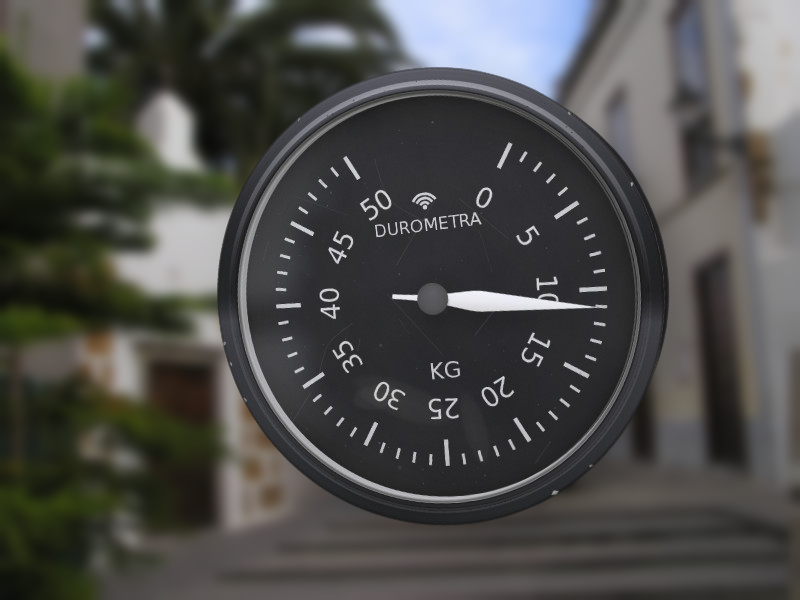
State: 11 (kg)
